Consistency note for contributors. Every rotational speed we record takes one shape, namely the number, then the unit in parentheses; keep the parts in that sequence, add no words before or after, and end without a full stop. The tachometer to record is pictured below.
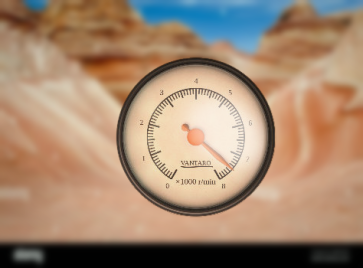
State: 7500 (rpm)
